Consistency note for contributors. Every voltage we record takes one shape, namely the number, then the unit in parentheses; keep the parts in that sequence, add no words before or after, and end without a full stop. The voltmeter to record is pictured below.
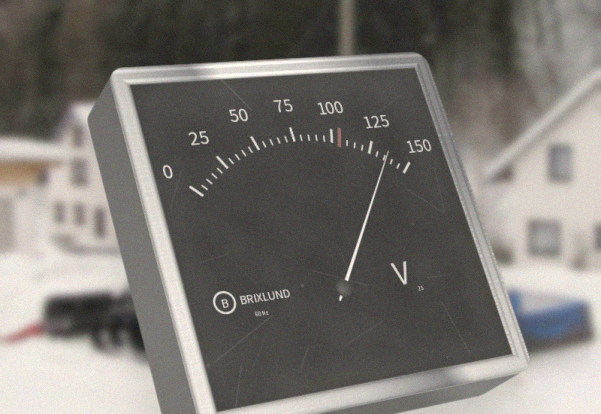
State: 135 (V)
